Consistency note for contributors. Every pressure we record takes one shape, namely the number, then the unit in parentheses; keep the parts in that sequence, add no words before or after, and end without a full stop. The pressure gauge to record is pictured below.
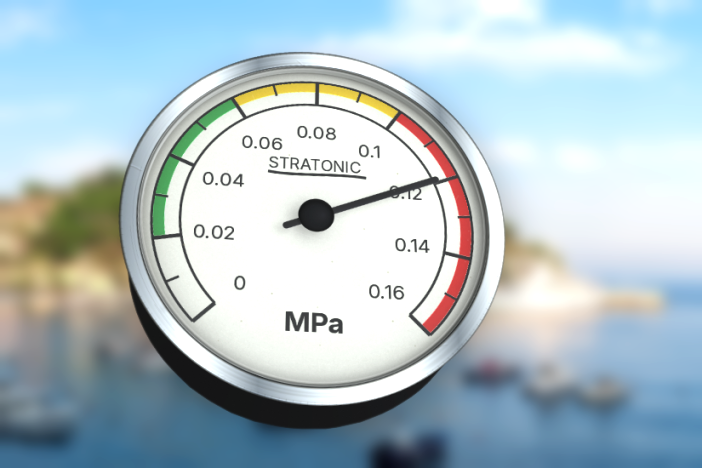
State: 0.12 (MPa)
